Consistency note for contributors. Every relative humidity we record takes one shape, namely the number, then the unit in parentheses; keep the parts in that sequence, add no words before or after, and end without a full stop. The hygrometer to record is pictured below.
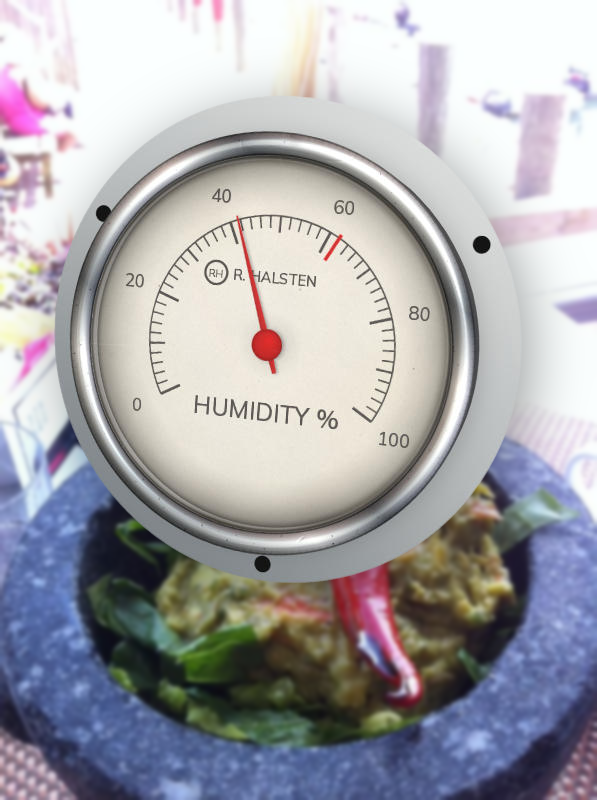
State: 42 (%)
